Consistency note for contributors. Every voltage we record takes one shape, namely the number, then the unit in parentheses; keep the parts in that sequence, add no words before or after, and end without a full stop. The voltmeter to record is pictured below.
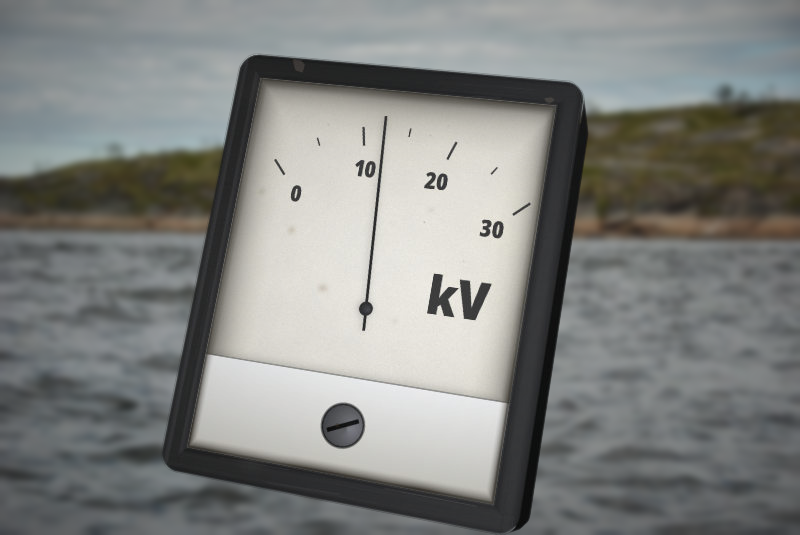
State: 12.5 (kV)
